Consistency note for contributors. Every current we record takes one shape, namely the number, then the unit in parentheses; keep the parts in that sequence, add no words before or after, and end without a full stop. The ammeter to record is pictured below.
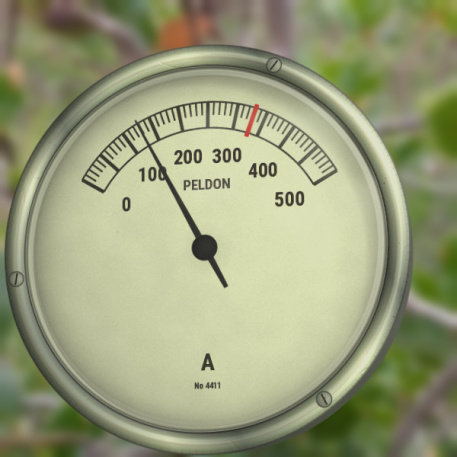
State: 130 (A)
